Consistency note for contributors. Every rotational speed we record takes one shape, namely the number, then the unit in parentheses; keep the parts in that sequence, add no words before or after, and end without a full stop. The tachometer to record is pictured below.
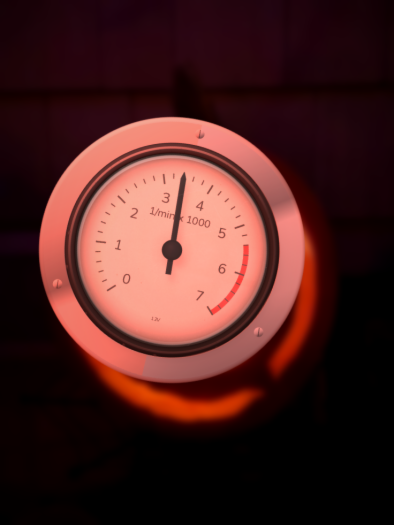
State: 3400 (rpm)
